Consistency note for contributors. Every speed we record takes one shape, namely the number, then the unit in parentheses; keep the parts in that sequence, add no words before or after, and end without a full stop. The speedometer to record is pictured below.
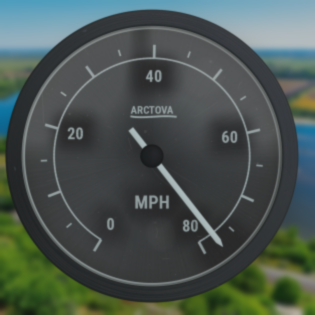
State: 77.5 (mph)
